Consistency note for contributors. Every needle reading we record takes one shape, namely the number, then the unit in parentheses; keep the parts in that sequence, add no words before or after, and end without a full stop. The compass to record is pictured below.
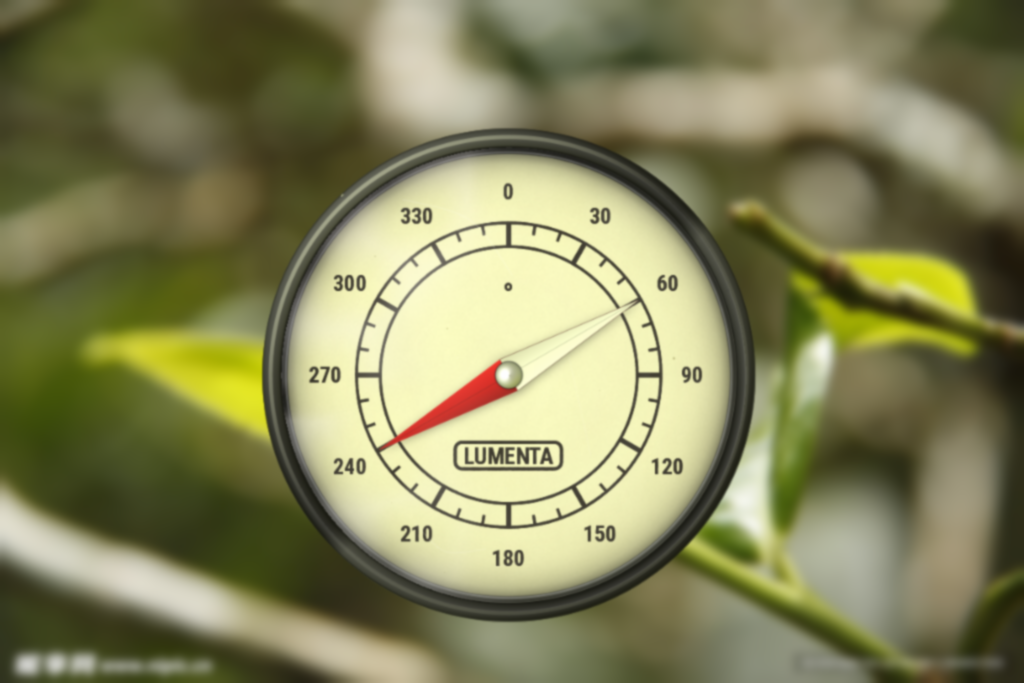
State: 240 (°)
